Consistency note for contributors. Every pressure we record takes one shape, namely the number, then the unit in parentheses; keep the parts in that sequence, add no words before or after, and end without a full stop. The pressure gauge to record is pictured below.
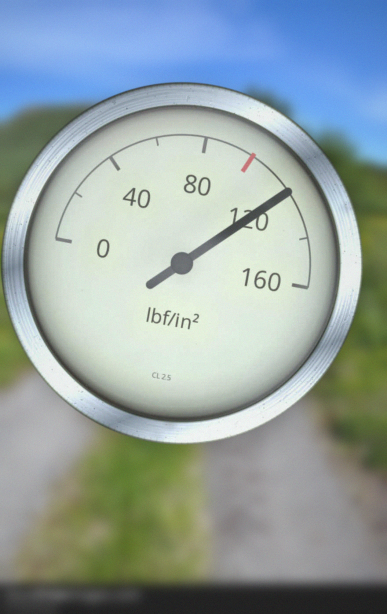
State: 120 (psi)
